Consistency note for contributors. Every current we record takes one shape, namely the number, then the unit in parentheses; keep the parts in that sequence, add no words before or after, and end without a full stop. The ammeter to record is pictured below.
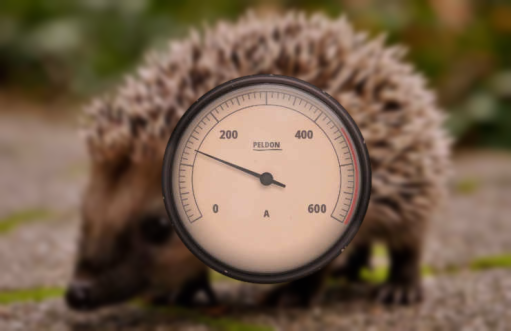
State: 130 (A)
